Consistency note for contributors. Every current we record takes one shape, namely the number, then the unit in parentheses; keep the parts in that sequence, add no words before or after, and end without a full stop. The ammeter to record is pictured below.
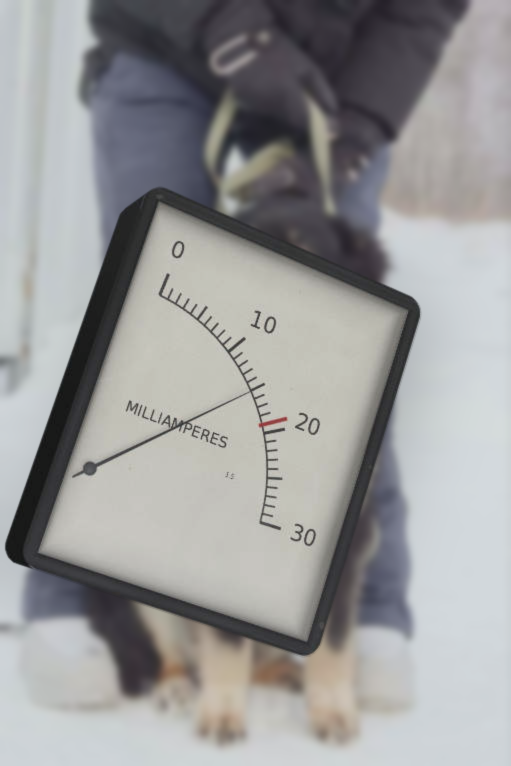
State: 15 (mA)
